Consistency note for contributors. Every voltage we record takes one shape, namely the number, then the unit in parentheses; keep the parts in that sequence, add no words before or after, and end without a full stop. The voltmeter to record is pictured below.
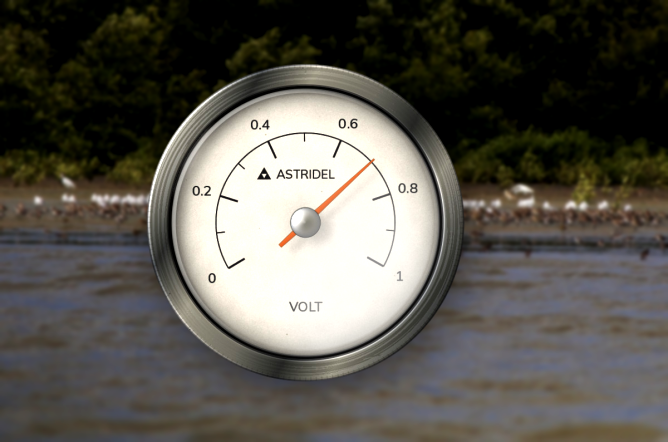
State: 0.7 (V)
